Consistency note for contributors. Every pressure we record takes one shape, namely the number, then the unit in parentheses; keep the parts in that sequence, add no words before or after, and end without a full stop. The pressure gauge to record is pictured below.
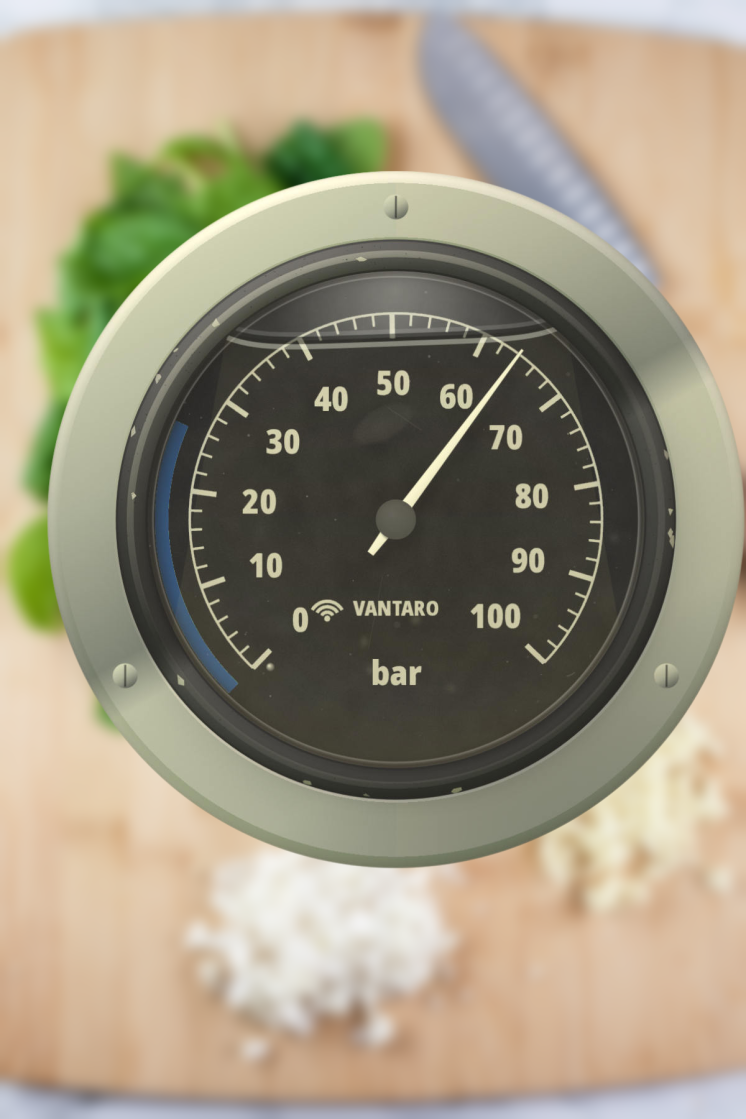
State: 64 (bar)
